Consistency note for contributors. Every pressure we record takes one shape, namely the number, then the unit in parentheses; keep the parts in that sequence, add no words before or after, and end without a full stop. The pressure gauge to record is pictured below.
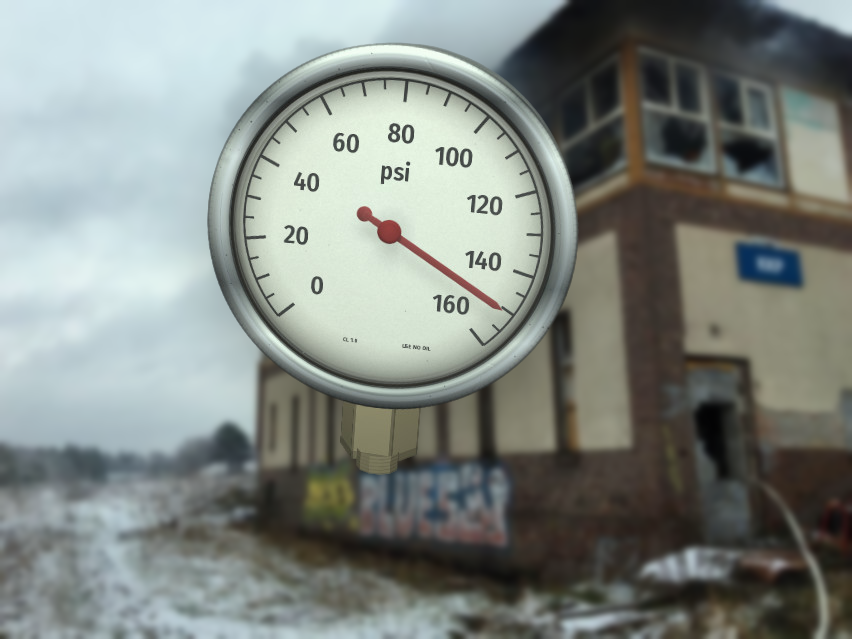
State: 150 (psi)
